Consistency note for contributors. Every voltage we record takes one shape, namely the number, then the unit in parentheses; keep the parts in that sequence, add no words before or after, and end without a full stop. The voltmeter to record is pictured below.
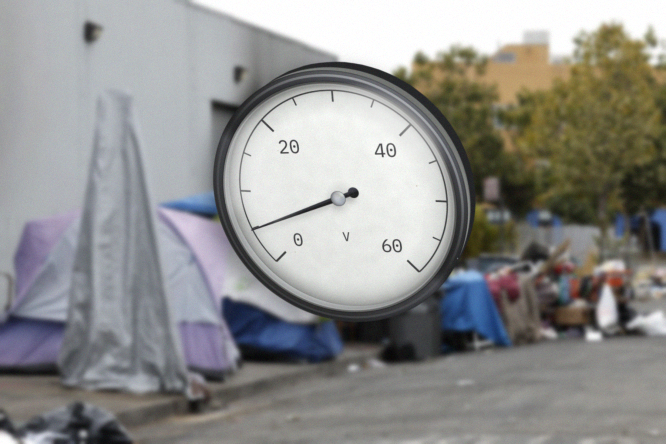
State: 5 (V)
